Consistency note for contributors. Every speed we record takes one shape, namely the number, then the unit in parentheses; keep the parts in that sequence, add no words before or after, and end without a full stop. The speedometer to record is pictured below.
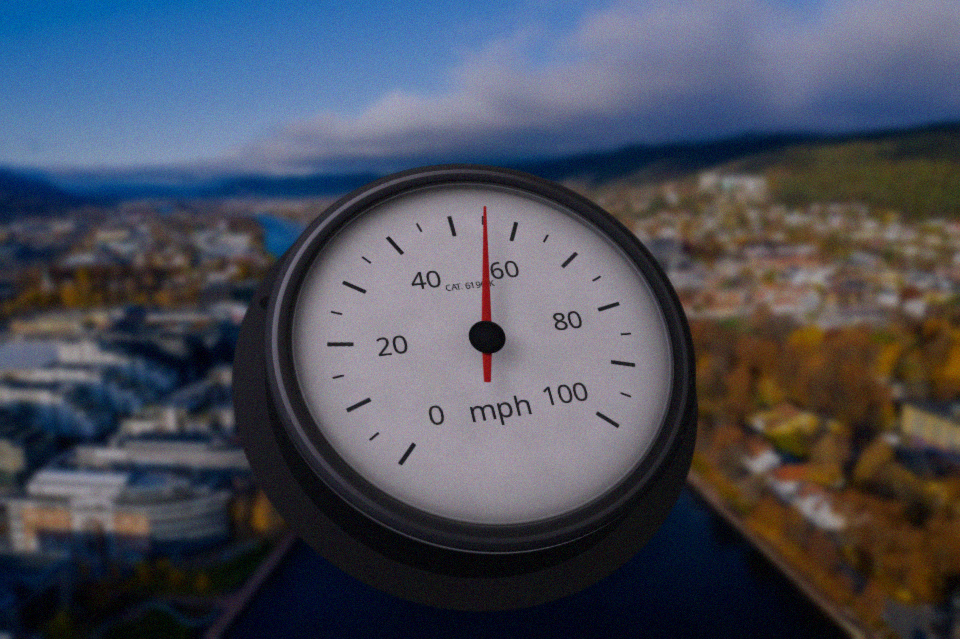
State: 55 (mph)
